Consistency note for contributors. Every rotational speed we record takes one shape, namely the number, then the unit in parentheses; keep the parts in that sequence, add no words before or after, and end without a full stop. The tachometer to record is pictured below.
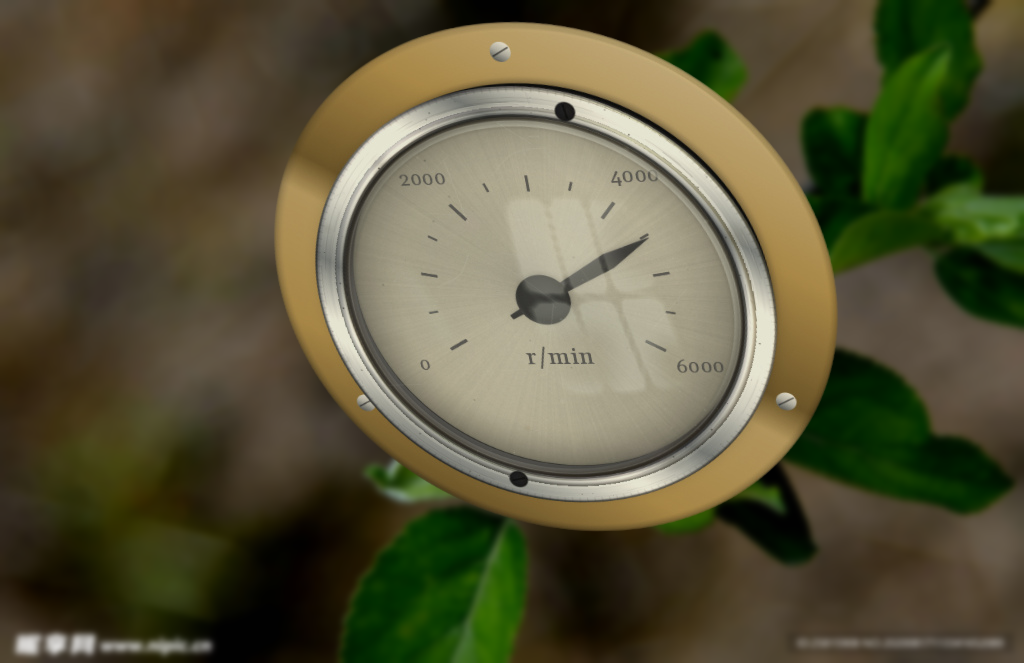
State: 4500 (rpm)
